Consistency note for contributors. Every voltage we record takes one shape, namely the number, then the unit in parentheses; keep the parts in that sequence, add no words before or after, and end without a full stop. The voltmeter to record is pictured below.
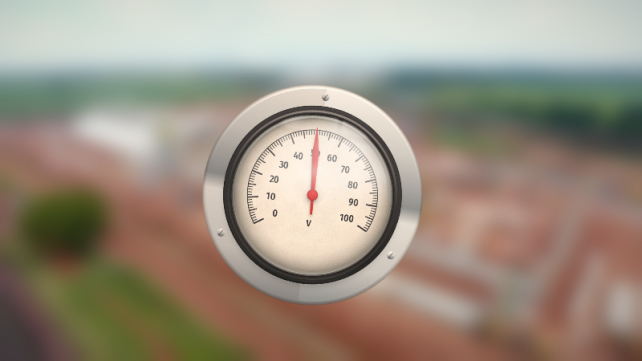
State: 50 (V)
